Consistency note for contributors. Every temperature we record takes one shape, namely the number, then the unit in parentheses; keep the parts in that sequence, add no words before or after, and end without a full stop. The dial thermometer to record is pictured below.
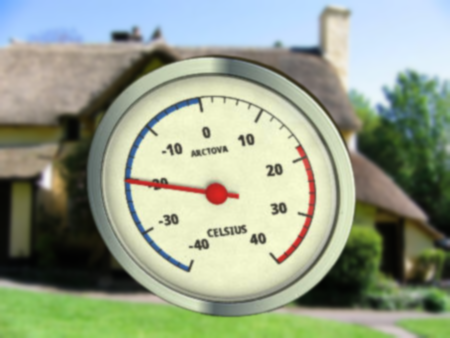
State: -20 (°C)
